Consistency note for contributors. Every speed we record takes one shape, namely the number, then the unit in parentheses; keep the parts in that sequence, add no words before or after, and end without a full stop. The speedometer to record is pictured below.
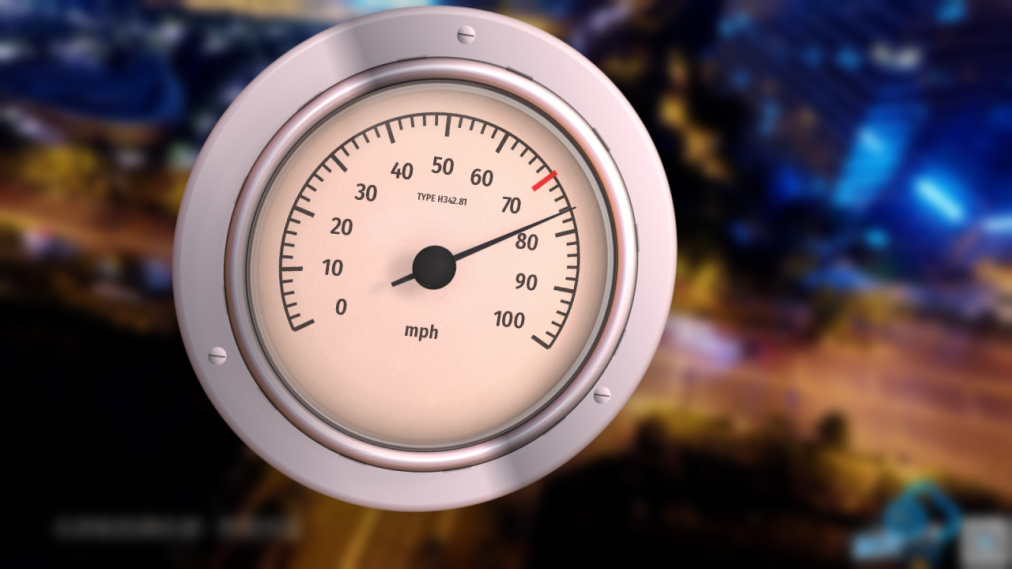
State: 76 (mph)
